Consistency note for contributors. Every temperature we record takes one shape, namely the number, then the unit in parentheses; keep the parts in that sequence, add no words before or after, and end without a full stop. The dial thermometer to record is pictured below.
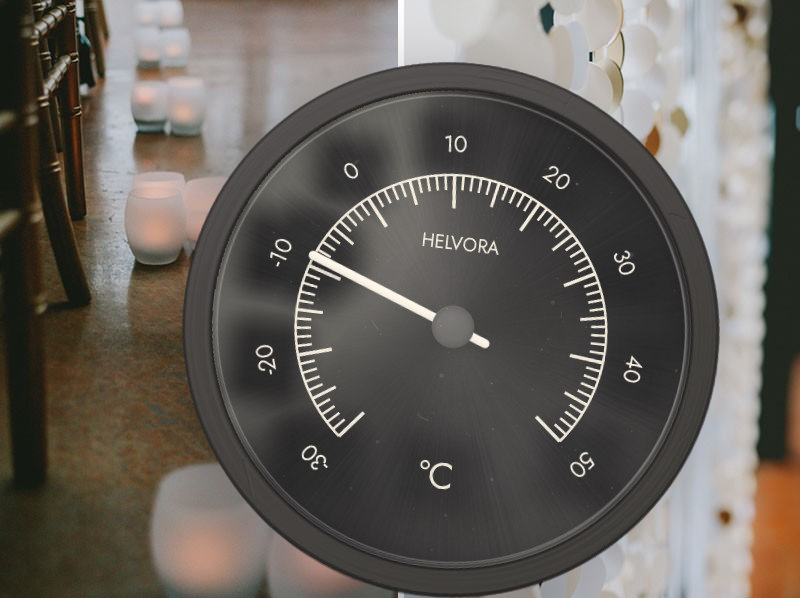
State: -9 (°C)
